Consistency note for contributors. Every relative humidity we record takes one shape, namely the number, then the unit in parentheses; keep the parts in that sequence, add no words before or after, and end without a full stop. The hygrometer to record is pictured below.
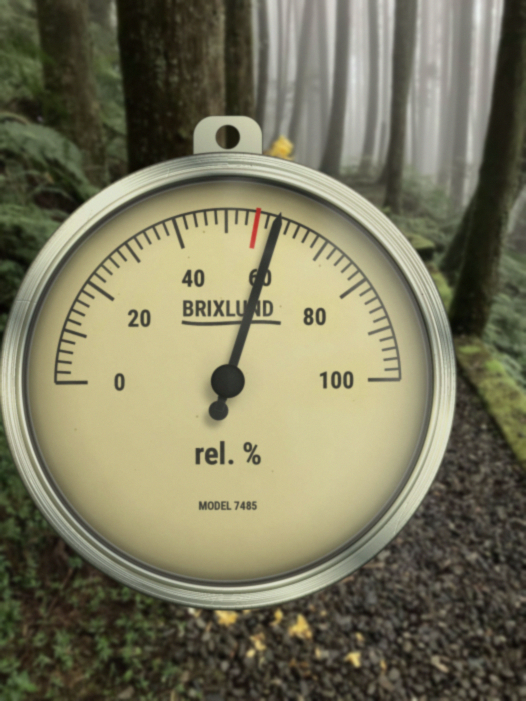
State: 60 (%)
